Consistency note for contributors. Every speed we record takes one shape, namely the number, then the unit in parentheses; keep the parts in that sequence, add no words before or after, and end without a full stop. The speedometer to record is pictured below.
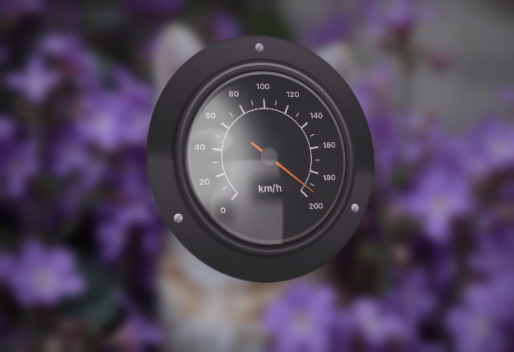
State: 195 (km/h)
